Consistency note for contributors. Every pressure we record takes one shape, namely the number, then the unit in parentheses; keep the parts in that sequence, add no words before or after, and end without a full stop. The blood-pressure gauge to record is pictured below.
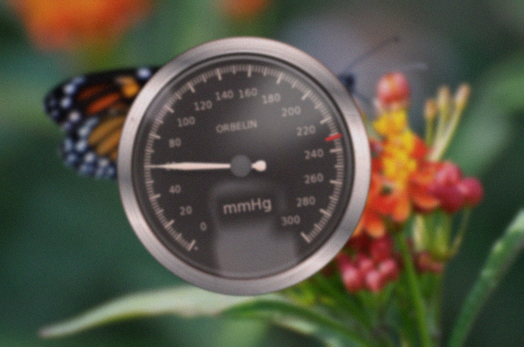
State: 60 (mmHg)
